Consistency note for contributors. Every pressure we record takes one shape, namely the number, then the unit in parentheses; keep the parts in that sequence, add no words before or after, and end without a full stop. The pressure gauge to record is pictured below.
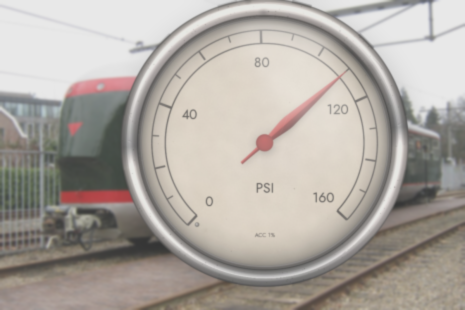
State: 110 (psi)
